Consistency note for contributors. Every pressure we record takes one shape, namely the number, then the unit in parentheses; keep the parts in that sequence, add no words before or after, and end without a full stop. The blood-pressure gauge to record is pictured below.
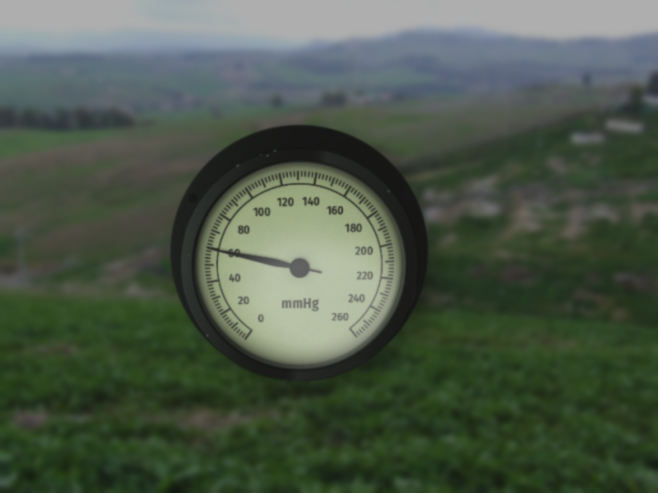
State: 60 (mmHg)
